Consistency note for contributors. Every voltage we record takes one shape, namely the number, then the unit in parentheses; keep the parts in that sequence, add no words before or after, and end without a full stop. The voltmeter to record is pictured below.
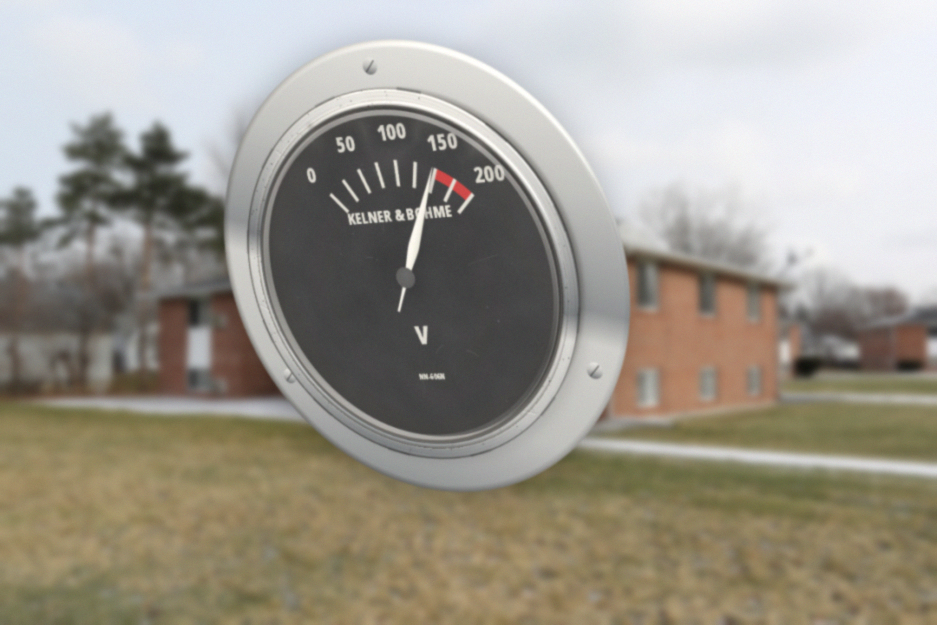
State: 150 (V)
